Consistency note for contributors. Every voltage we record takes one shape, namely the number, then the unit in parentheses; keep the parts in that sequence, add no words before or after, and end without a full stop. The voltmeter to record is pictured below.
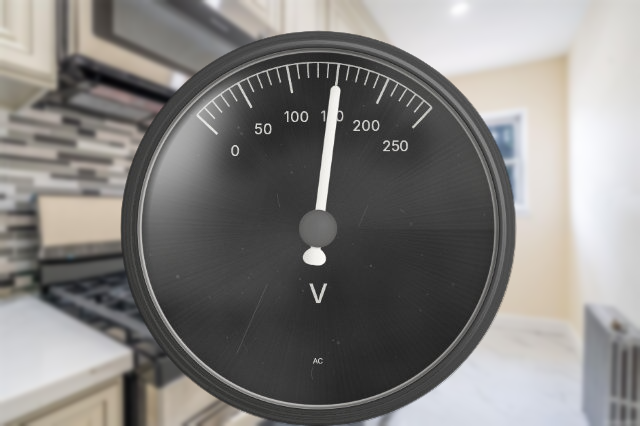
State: 150 (V)
